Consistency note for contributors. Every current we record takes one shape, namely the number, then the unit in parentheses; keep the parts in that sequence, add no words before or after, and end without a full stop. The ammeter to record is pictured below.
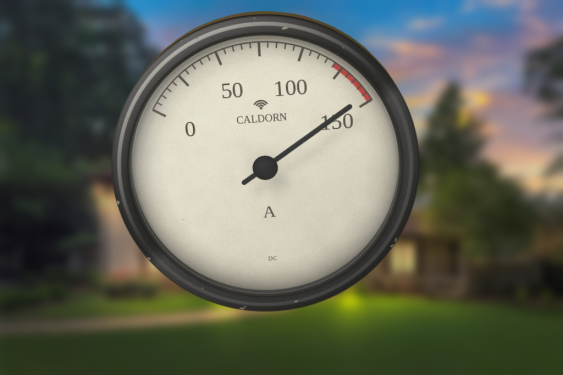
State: 145 (A)
